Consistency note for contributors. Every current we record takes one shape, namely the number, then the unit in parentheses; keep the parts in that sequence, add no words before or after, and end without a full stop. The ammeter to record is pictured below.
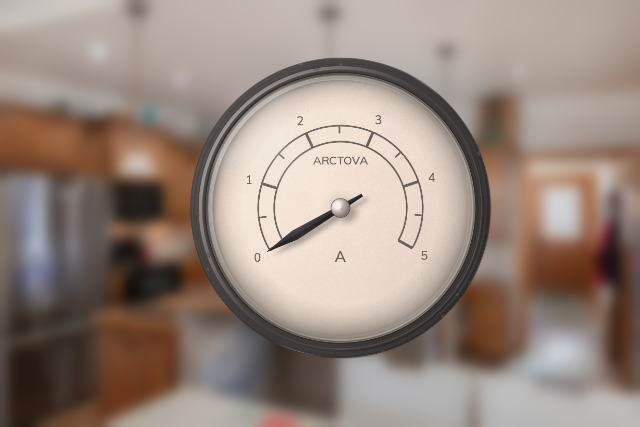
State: 0 (A)
